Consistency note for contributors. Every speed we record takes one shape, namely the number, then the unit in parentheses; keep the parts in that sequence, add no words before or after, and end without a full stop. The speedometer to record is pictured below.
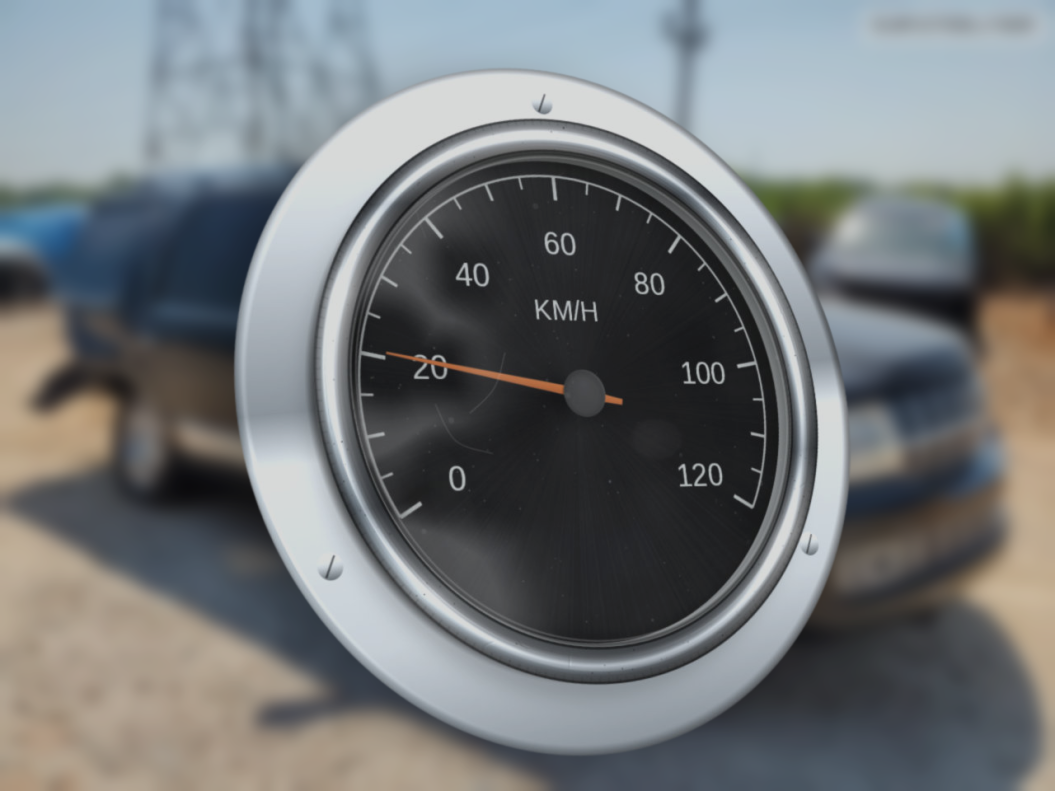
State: 20 (km/h)
